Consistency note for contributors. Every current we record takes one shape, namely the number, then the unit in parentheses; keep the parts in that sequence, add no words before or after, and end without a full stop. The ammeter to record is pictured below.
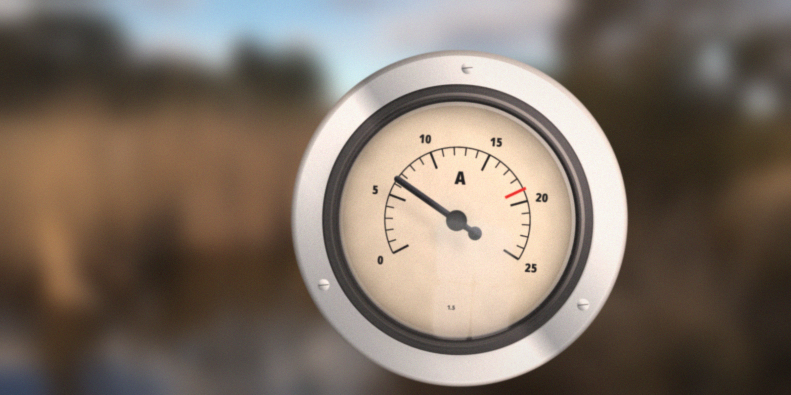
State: 6.5 (A)
